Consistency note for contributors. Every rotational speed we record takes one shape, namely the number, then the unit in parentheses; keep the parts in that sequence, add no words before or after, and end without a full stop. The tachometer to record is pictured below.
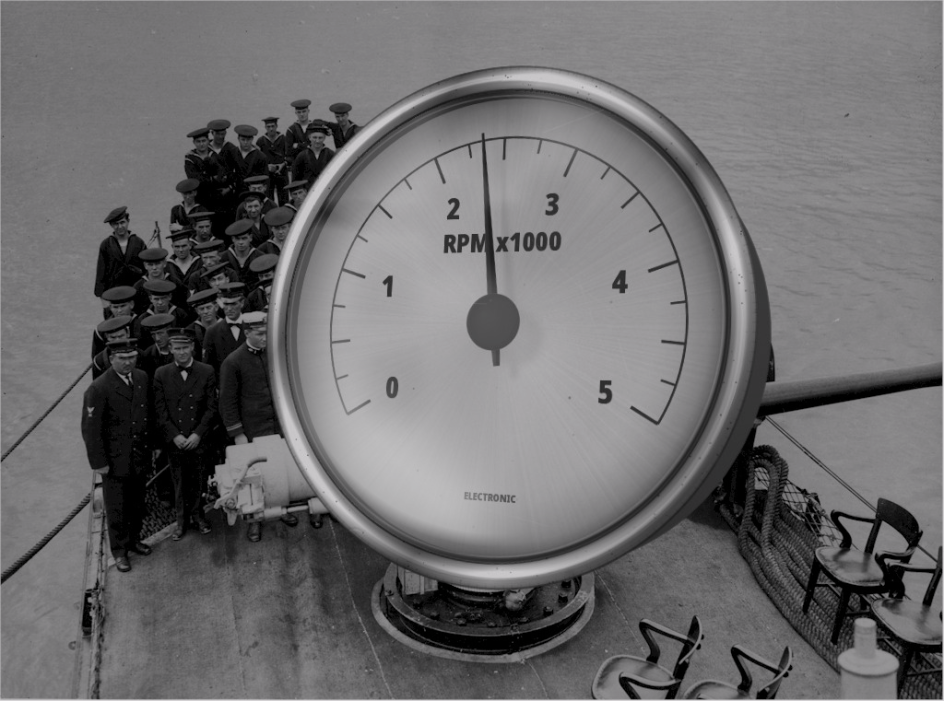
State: 2375 (rpm)
